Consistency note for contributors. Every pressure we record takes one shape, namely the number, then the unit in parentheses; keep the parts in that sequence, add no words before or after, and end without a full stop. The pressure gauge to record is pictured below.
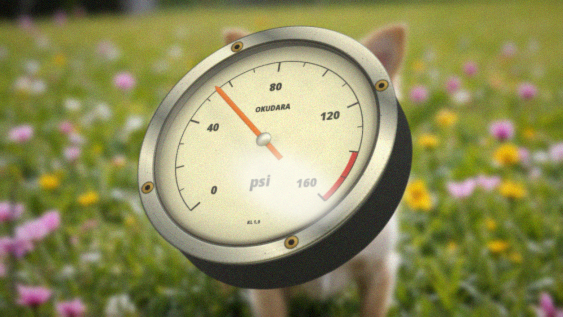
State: 55 (psi)
